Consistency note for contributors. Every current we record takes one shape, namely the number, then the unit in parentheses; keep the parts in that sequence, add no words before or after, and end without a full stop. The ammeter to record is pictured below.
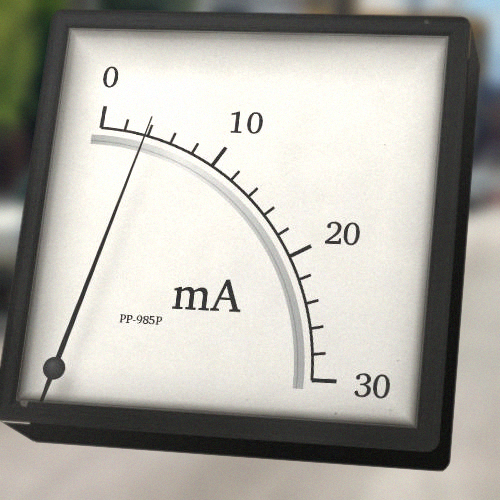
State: 4 (mA)
